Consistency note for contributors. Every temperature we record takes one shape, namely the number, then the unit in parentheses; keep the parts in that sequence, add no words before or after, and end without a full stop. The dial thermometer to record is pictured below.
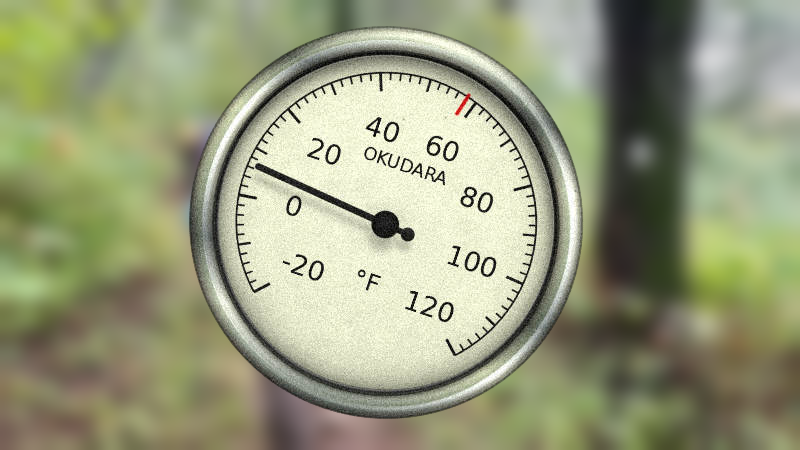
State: 7 (°F)
